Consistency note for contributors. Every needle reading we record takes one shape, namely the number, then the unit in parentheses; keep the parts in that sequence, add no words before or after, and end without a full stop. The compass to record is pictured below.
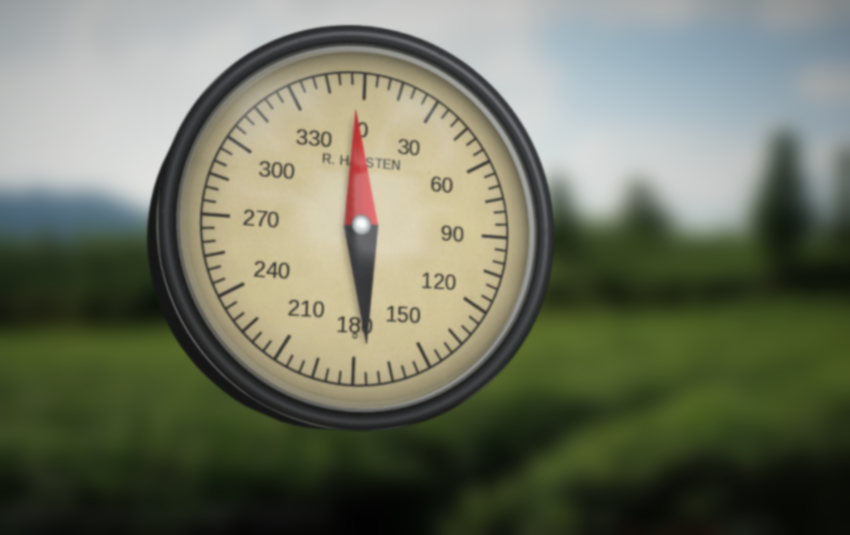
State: 355 (°)
